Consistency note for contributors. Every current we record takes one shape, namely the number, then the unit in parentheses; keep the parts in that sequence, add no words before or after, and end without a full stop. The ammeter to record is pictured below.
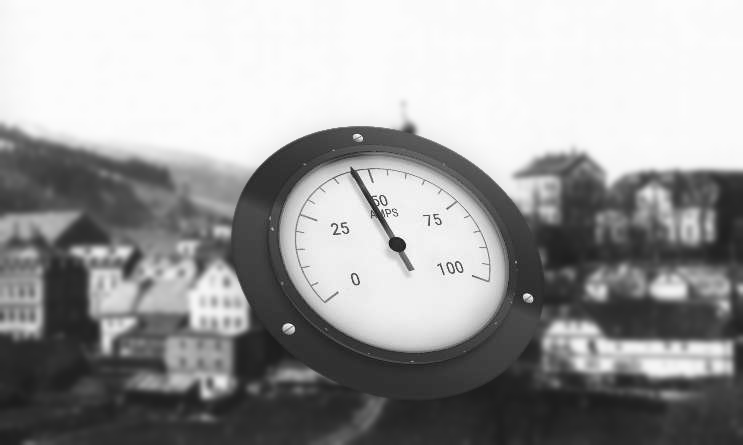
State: 45 (A)
